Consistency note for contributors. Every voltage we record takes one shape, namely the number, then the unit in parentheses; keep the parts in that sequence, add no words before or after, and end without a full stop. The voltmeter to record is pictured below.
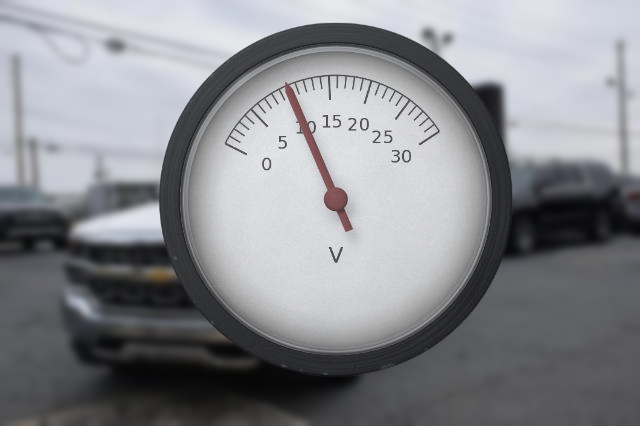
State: 10 (V)
